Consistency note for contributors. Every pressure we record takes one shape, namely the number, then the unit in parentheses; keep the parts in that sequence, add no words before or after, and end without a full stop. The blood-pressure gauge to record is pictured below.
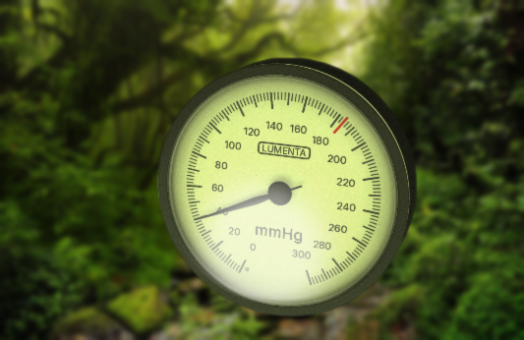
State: 40 (mmHg)
